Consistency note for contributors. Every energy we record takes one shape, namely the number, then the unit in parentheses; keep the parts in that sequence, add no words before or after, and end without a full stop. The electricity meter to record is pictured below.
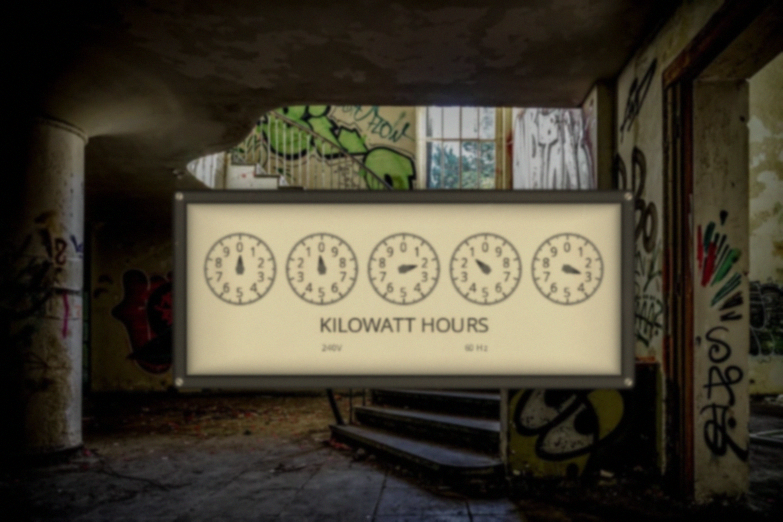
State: 213 (kWh)
